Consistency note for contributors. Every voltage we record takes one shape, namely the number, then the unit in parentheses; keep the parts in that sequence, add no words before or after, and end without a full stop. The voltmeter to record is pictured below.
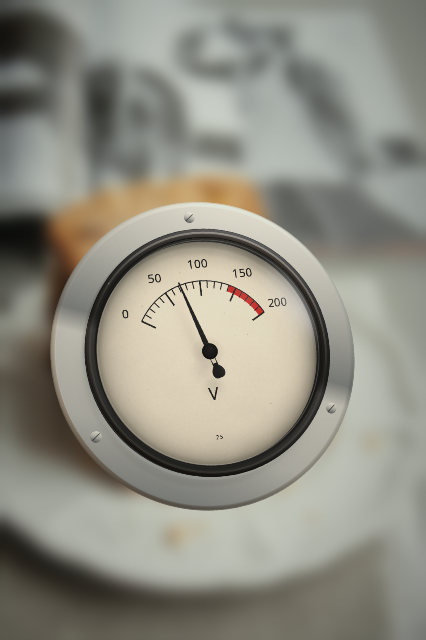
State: 70 (V)
